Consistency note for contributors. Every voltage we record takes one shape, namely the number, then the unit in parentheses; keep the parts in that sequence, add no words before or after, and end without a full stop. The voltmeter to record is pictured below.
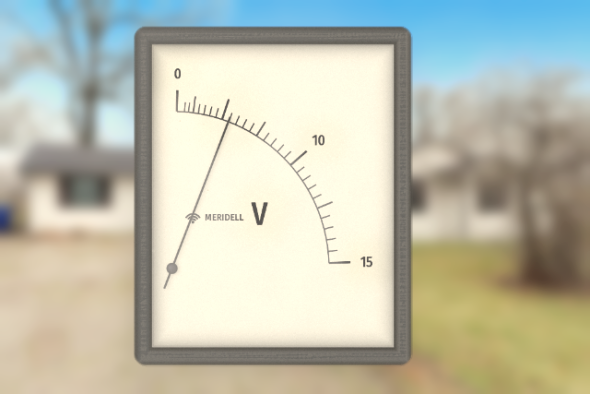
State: 5.5 (V)
